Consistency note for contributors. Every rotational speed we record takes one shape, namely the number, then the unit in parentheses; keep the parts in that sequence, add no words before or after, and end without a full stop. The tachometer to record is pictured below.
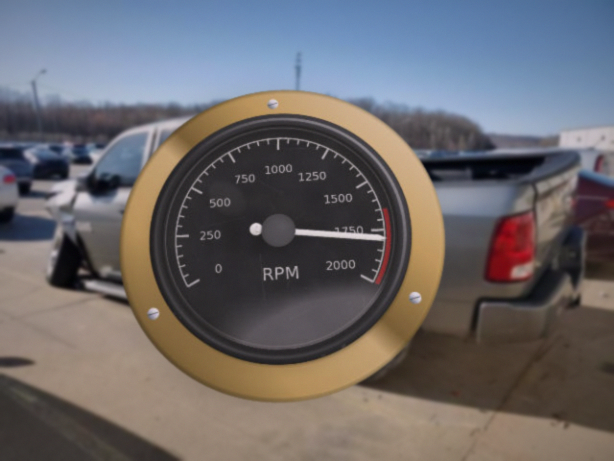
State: 1800 (rpm)
